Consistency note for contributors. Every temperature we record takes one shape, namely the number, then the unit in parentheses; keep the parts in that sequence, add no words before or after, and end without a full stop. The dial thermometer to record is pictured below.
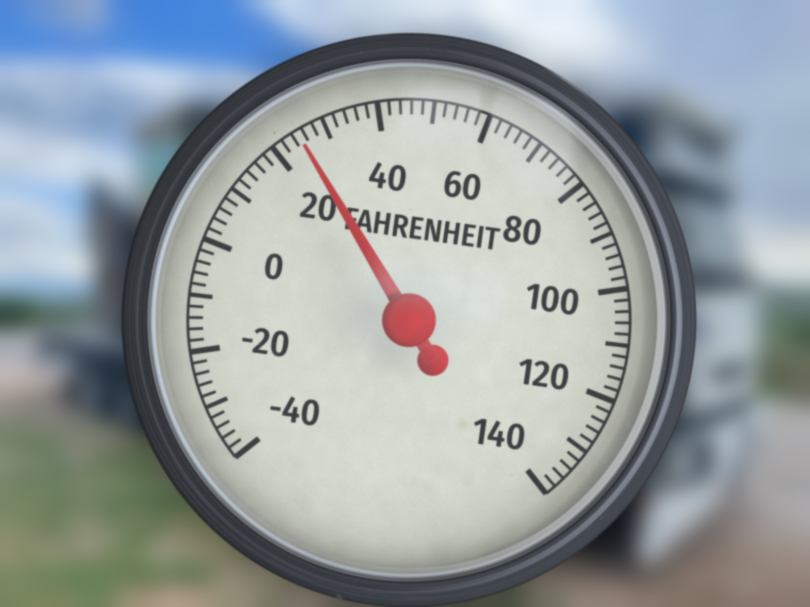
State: 25 (°F)
